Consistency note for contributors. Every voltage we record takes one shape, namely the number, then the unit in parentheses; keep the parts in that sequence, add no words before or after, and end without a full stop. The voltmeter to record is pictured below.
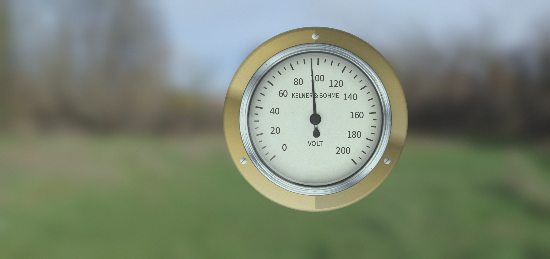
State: 95 (V)
